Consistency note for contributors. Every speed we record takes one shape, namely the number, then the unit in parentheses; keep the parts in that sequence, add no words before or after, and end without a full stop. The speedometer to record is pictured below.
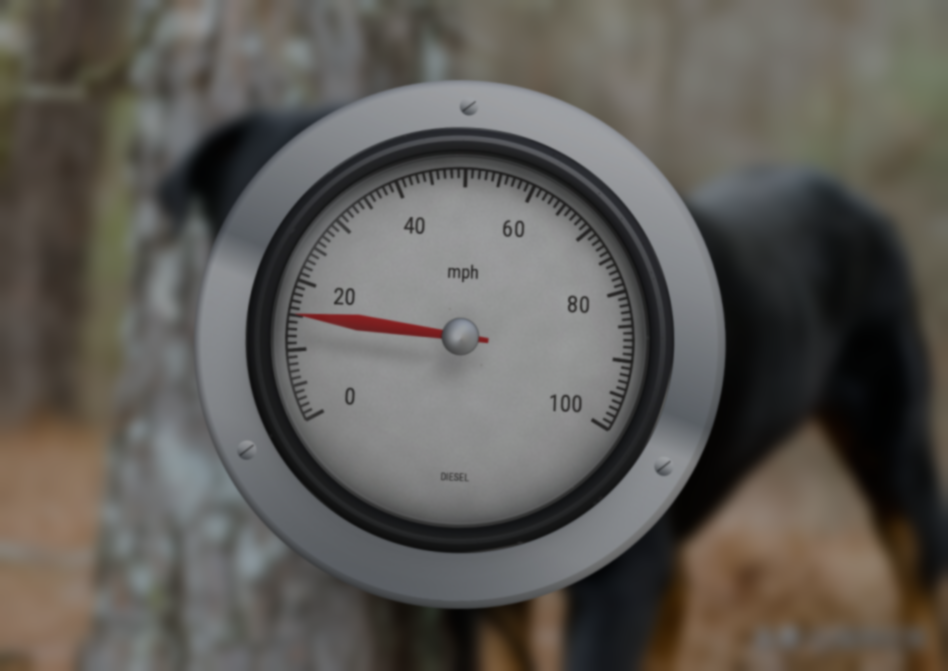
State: 15 (mph)
